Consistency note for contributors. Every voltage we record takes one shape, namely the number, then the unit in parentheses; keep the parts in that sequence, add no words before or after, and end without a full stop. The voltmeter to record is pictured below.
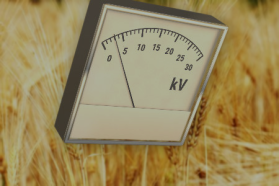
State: 3 (kV)
